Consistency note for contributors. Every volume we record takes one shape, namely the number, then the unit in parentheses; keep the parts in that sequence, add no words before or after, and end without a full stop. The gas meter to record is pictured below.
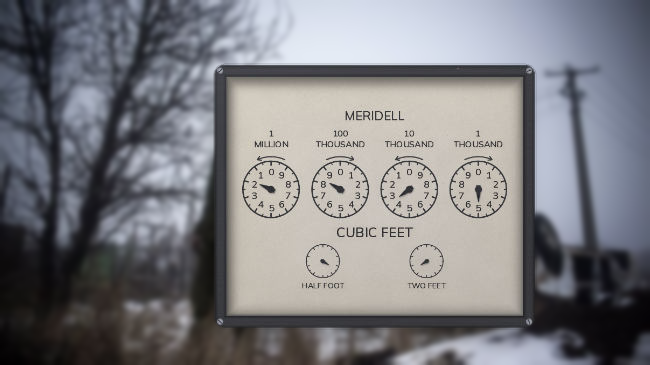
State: 183500 (ft³)
